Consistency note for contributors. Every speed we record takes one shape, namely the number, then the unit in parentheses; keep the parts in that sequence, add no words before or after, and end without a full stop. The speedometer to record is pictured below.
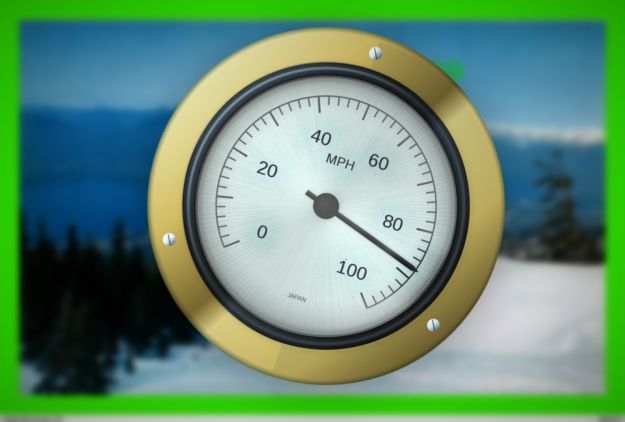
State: 88 (mph)
